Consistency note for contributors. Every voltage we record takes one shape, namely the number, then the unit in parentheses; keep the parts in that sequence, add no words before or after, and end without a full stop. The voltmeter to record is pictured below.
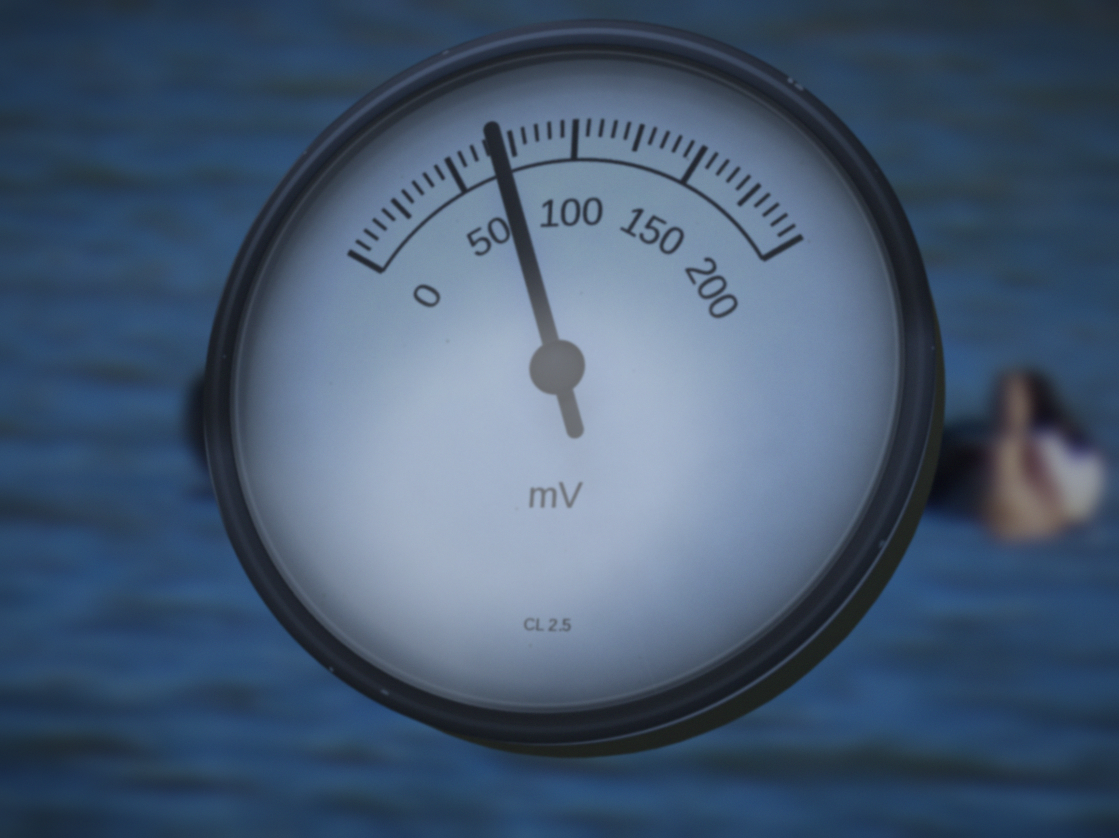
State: 70 (mV)
